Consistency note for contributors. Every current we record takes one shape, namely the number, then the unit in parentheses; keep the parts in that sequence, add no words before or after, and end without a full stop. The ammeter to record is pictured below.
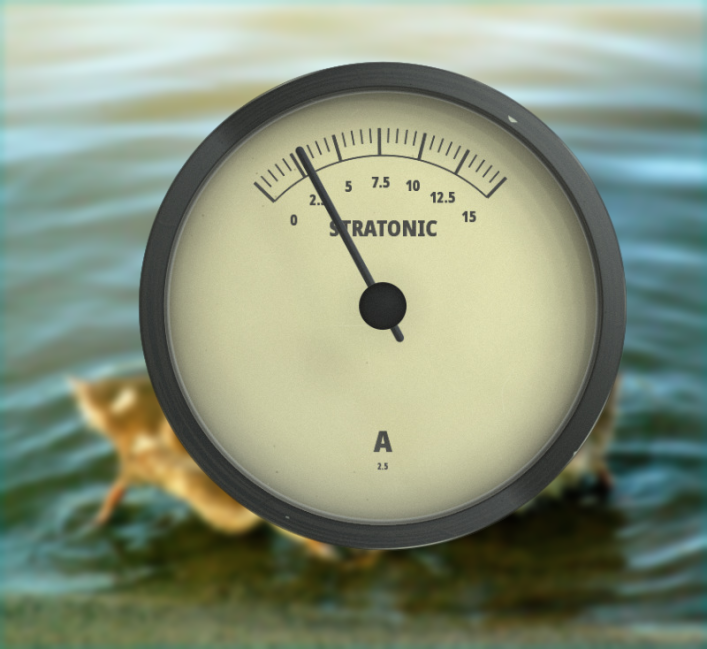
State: 3 (A)
